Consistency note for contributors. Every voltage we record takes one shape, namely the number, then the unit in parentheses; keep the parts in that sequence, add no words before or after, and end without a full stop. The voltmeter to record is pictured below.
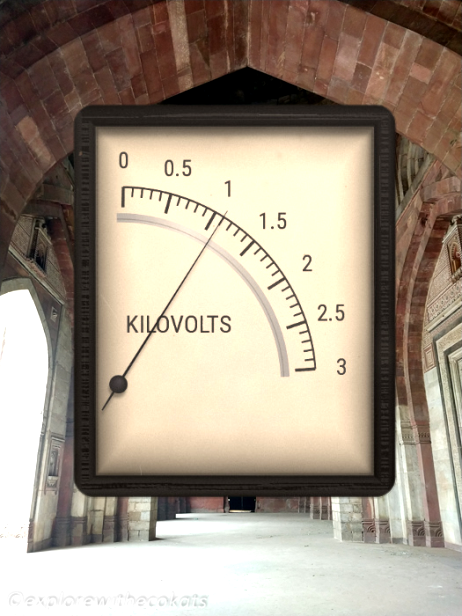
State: 1.1 (kV)
